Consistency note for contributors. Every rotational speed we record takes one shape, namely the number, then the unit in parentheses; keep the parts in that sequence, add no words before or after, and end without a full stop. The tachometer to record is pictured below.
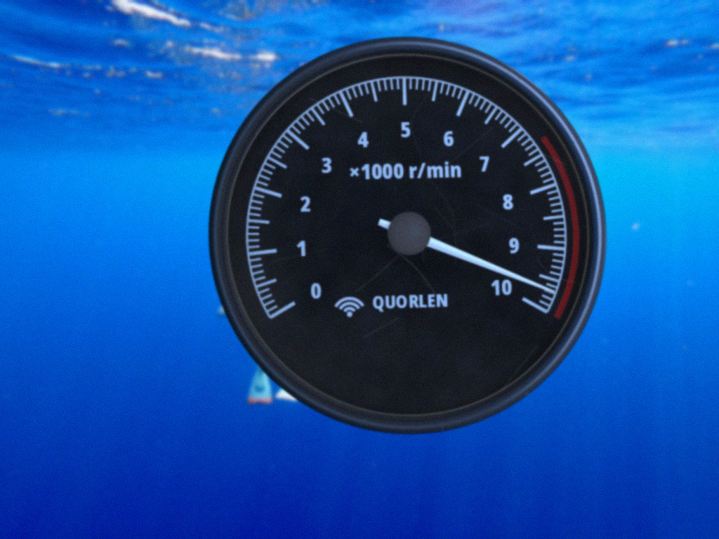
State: 9700 (rpm)
